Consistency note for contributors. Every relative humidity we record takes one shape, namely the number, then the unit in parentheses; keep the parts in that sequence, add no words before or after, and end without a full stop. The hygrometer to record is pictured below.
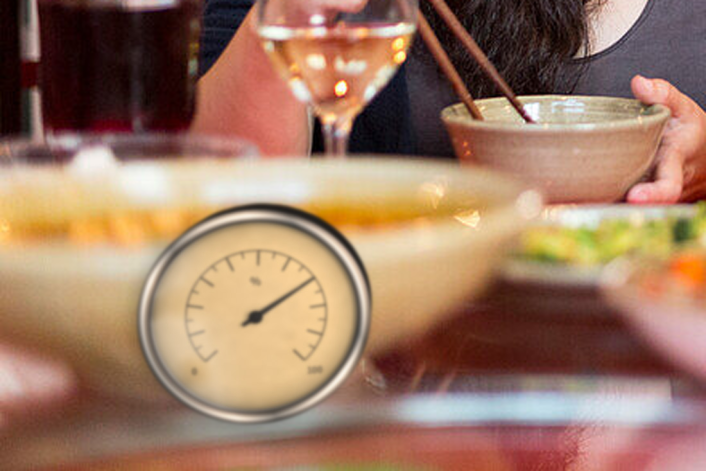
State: 70 (%)
